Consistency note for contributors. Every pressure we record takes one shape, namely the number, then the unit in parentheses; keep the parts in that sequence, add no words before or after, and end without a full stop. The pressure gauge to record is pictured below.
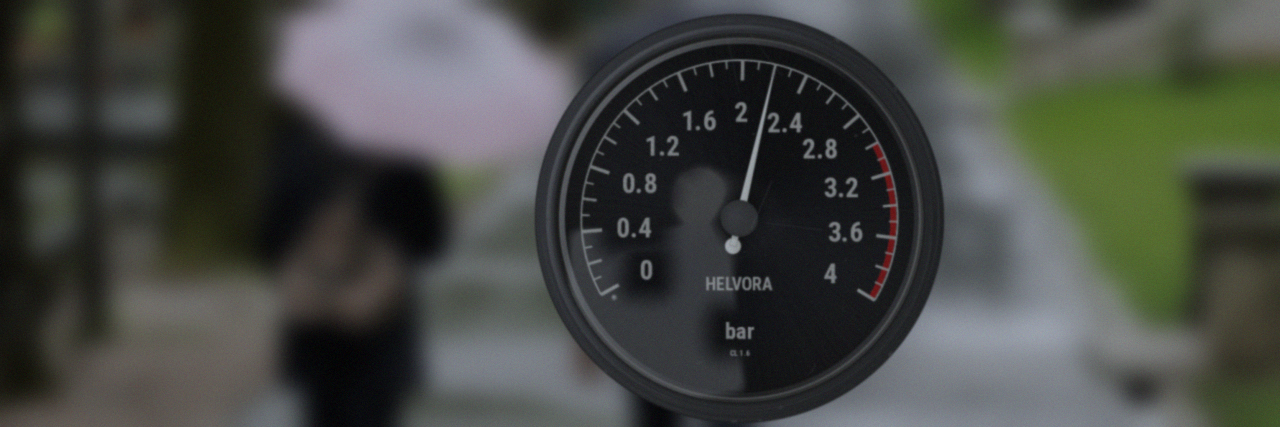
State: 2.2 (bar)
